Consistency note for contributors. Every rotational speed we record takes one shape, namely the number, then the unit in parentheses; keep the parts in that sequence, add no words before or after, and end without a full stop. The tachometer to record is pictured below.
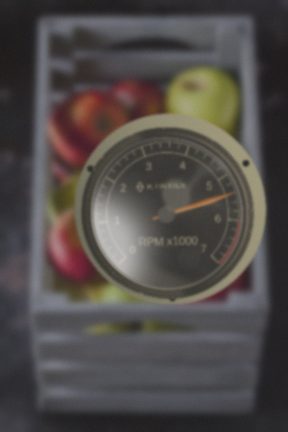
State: 5400 (rpm)
